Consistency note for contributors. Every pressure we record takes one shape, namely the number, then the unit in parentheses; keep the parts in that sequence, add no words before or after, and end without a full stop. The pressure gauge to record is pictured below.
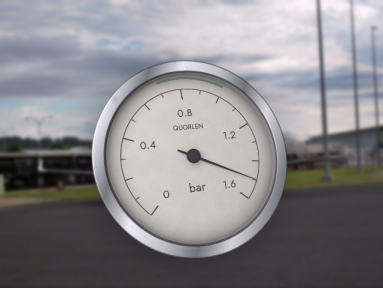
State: 1.5 (bar)
